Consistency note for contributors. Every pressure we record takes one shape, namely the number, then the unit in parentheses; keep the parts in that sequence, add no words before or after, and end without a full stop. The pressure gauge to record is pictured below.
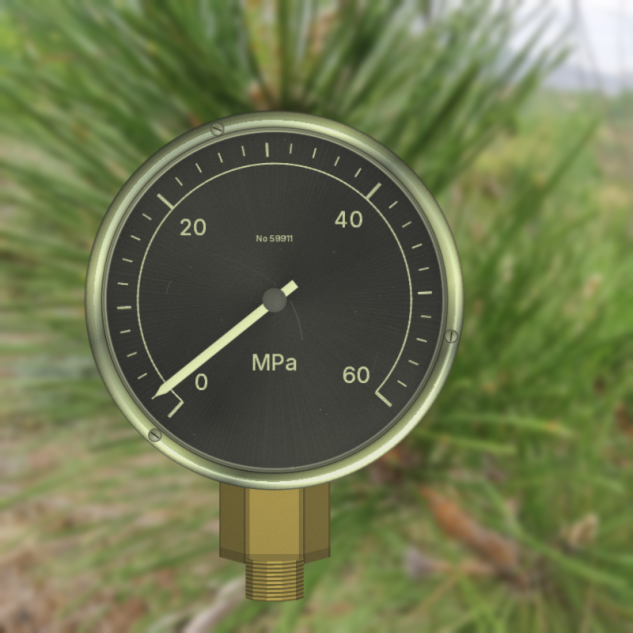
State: 2 (MPa)
